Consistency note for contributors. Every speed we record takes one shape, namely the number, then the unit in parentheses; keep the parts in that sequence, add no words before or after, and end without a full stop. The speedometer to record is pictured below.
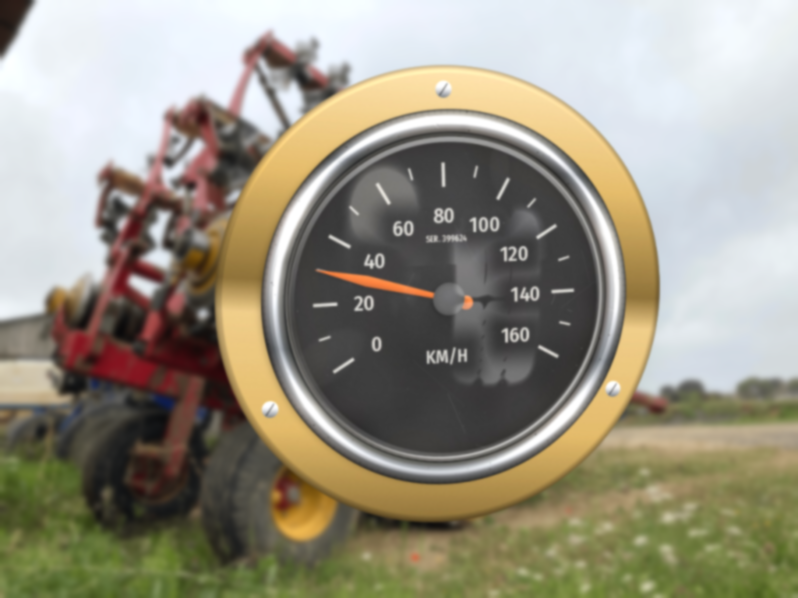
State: 30 (km/h)
